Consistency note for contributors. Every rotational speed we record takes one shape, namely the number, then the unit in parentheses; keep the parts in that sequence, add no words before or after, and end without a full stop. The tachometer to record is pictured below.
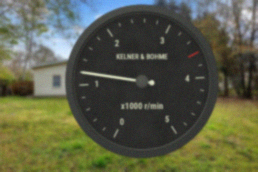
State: 1200 (rpm)
